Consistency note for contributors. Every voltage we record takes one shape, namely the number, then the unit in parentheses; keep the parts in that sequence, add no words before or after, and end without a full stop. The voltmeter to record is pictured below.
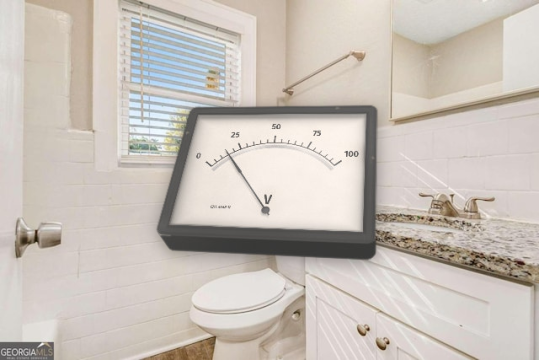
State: 15 (V)
